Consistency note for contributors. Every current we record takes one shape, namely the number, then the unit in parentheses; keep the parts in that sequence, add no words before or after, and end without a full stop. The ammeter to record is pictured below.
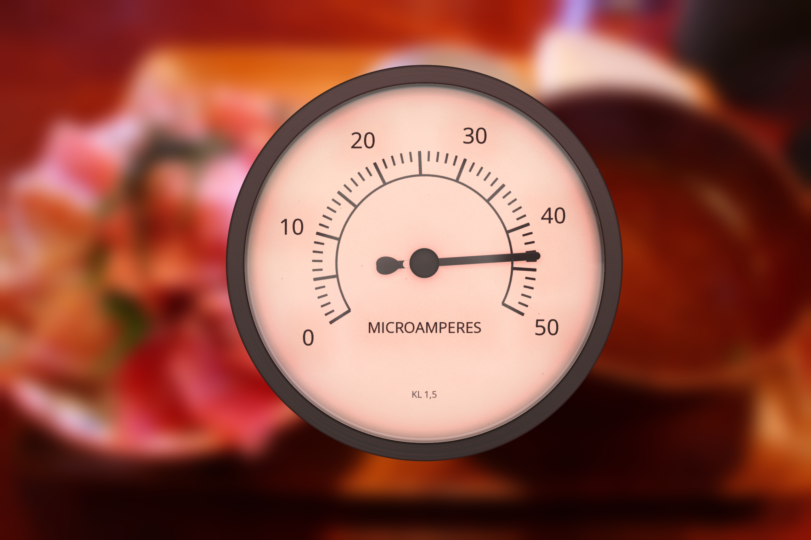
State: 43.5 (µA)
